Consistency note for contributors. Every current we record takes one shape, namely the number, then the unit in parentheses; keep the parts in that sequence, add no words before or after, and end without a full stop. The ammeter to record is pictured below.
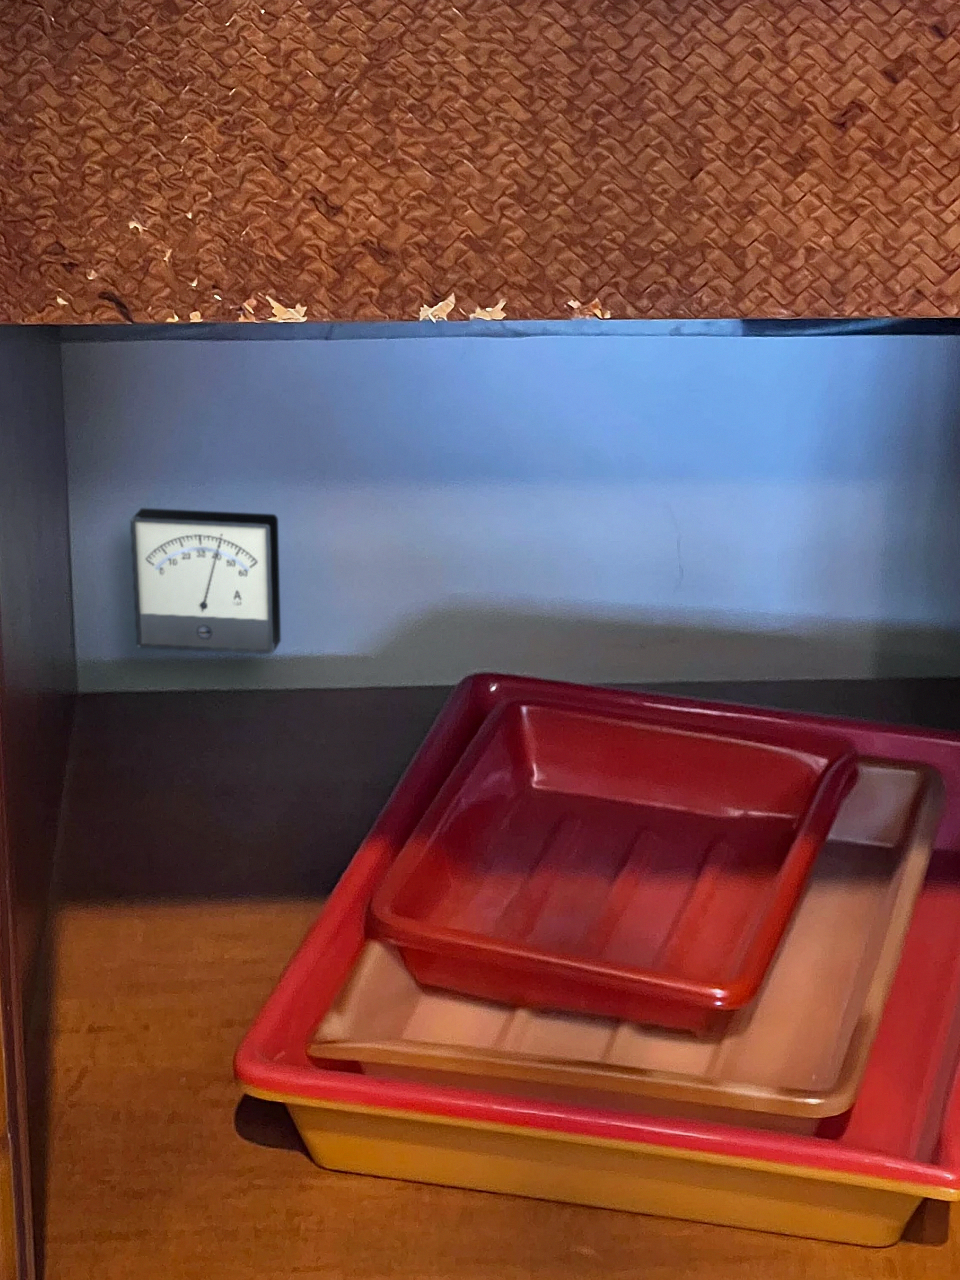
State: 40 (A)
